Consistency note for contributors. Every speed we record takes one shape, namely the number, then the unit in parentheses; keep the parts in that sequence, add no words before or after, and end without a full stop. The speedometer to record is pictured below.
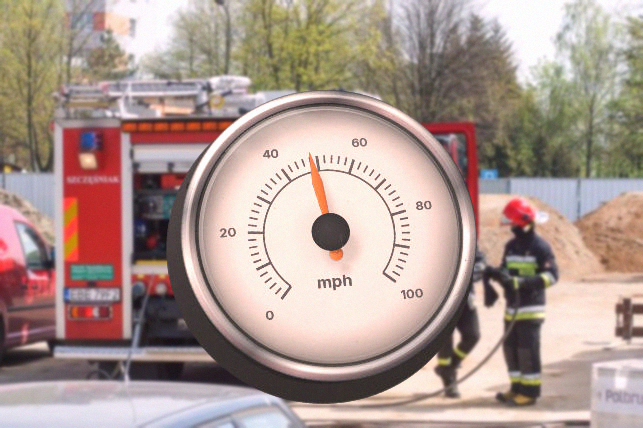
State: 48 (mph)
